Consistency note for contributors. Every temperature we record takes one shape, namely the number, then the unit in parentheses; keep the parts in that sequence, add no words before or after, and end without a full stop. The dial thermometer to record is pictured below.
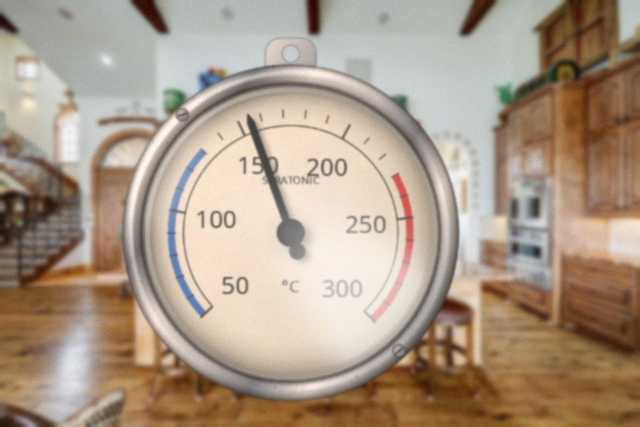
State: 155 (°C)
